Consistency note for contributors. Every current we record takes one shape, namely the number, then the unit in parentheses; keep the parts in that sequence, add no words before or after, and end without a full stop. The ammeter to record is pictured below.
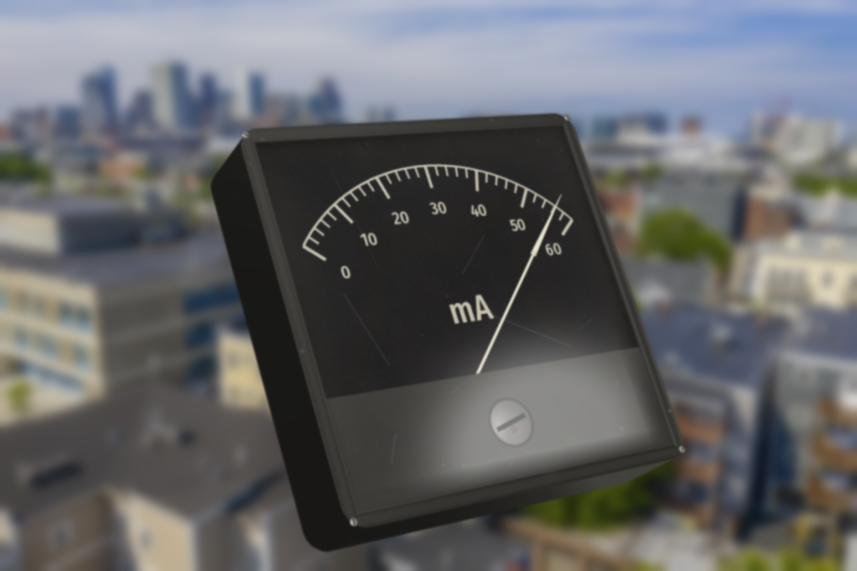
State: 56 (mA)
